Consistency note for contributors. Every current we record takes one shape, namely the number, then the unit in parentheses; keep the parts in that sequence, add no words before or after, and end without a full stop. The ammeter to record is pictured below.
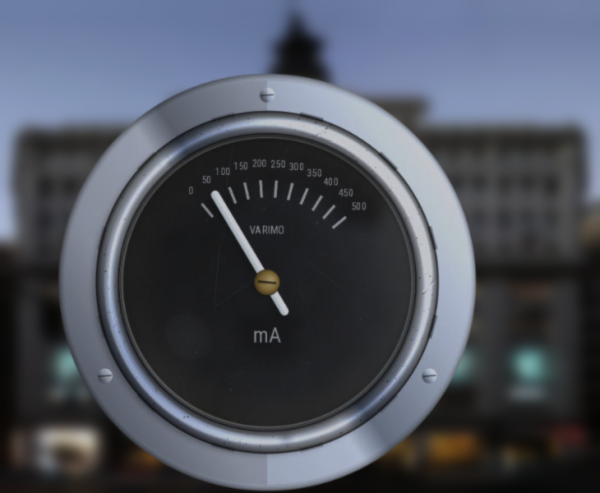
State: 50 (mA)
